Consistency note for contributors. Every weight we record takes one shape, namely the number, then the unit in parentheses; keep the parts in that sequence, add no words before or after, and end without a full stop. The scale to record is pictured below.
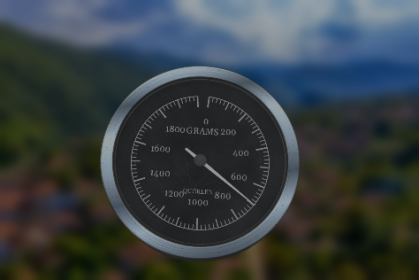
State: 700 (g)
